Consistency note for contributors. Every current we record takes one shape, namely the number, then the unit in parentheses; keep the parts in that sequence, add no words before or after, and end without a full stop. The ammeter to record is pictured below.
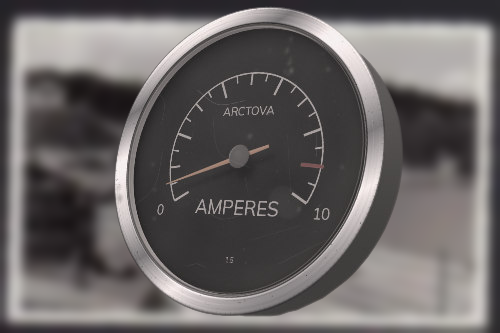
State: 0.5 (A)
